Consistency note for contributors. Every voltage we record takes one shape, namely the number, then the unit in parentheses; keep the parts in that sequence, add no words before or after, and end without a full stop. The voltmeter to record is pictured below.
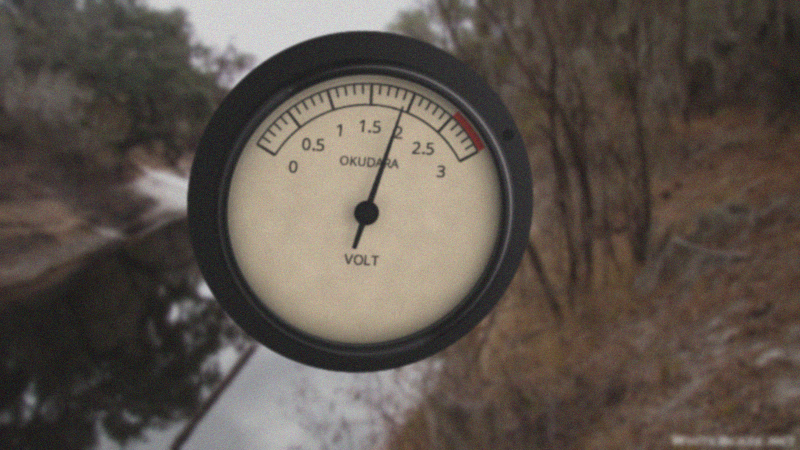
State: 1.9 (V)
